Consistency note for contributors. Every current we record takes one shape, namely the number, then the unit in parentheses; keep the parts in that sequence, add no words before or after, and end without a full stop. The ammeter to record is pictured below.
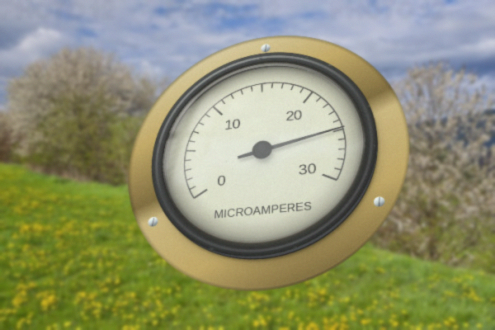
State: 25 (µA)
